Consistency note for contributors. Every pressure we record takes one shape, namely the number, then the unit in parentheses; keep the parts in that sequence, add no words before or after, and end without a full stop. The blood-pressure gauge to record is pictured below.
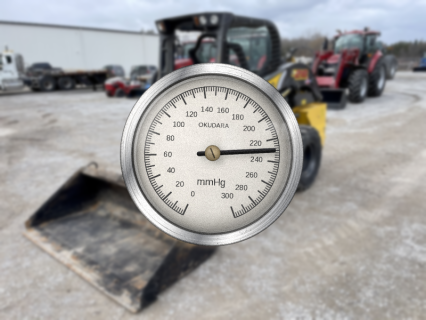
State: 230 (mmHg)
